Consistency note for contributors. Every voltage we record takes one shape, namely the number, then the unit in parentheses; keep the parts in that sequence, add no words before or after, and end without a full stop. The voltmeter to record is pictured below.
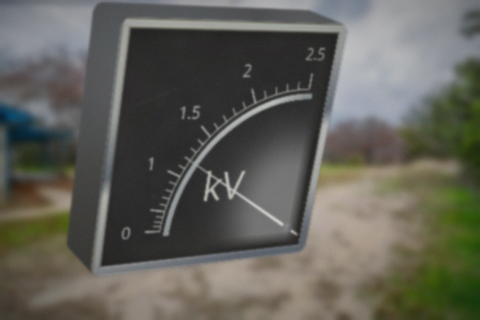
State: 1.2 (kV)
